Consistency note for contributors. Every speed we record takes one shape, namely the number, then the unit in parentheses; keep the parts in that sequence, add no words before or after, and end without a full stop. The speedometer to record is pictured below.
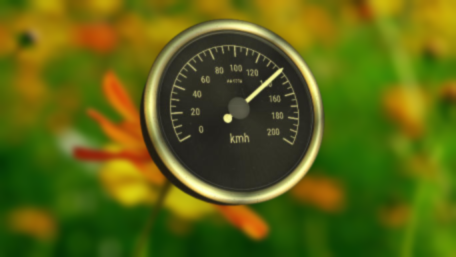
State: 140 (km/h)
